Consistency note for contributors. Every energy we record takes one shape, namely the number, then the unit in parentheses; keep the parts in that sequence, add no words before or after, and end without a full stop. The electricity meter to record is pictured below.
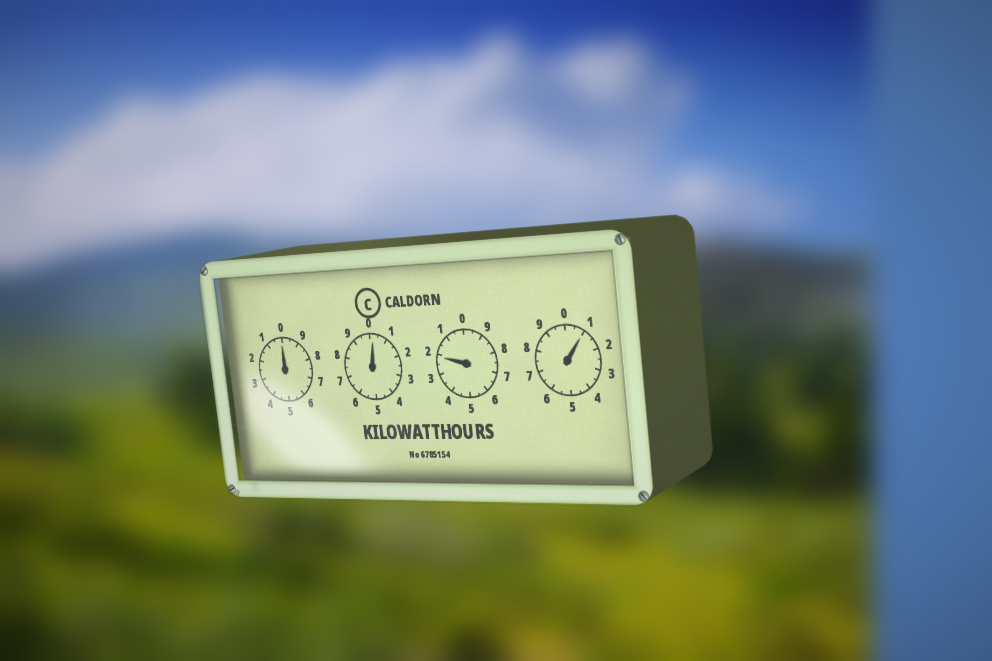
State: 21 (kWh)
